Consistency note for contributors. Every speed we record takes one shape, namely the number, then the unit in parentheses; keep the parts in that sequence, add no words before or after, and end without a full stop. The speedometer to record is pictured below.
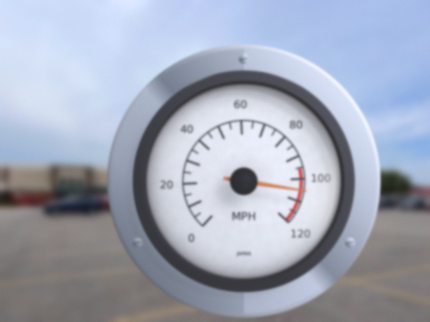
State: 105 (mph)
